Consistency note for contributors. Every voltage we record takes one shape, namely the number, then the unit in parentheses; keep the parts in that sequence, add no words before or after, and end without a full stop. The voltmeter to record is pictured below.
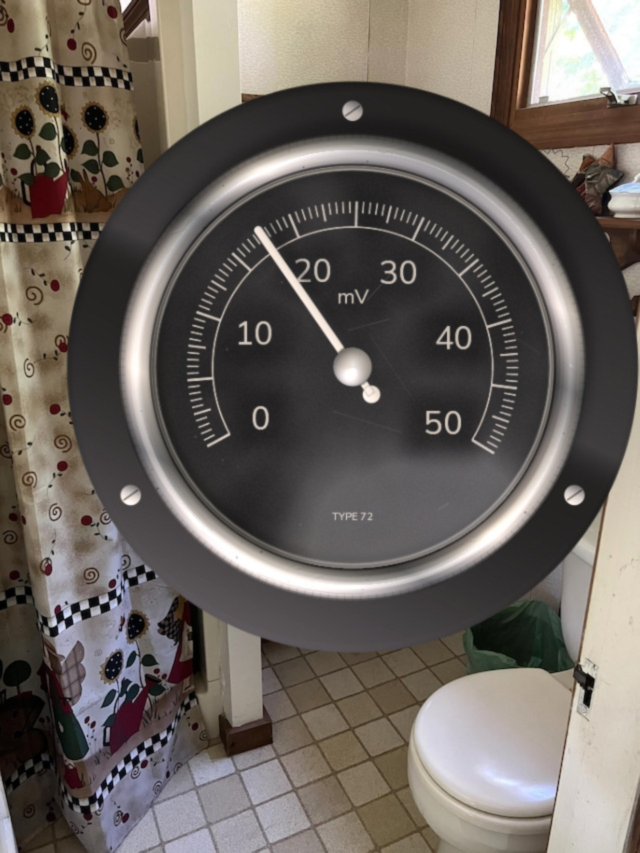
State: 17.5 (mV)
